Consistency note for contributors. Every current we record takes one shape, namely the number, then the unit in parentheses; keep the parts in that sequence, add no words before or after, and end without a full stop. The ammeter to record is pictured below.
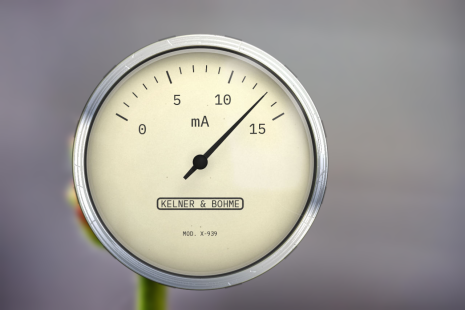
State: 13 (mA)
